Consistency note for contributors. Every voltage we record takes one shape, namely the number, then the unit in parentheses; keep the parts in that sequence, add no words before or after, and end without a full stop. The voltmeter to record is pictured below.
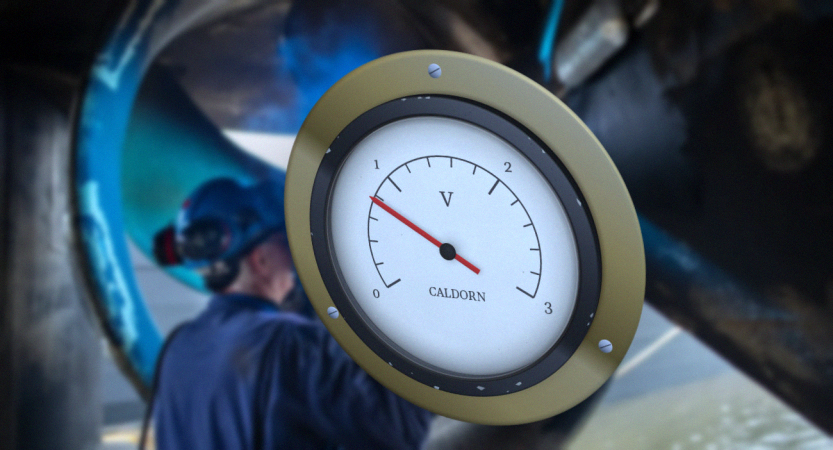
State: 0.8 (V)
